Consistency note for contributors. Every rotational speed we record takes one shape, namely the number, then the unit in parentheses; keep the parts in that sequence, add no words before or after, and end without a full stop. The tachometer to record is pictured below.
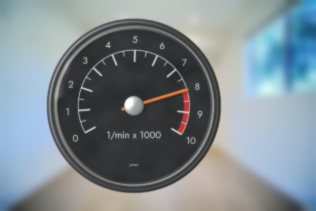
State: 8000 (rpm)
